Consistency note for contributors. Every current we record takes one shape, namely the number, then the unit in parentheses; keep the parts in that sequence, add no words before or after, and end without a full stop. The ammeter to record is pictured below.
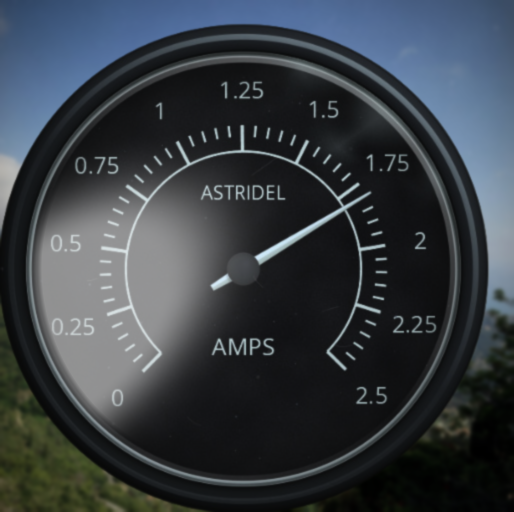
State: 1.8 (A)
